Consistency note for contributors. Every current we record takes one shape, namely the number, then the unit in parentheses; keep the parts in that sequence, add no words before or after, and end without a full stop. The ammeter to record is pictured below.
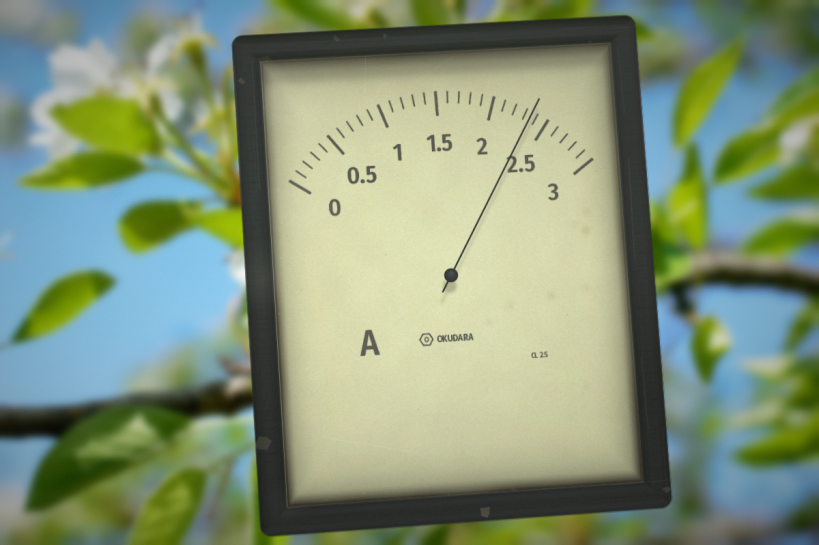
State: 2.35 (A)
